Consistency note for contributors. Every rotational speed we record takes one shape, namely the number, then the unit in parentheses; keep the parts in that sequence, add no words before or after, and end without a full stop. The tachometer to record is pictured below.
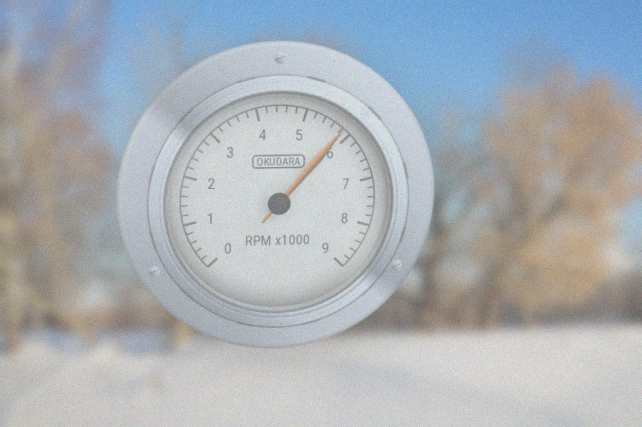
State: 5800 (rpm)
